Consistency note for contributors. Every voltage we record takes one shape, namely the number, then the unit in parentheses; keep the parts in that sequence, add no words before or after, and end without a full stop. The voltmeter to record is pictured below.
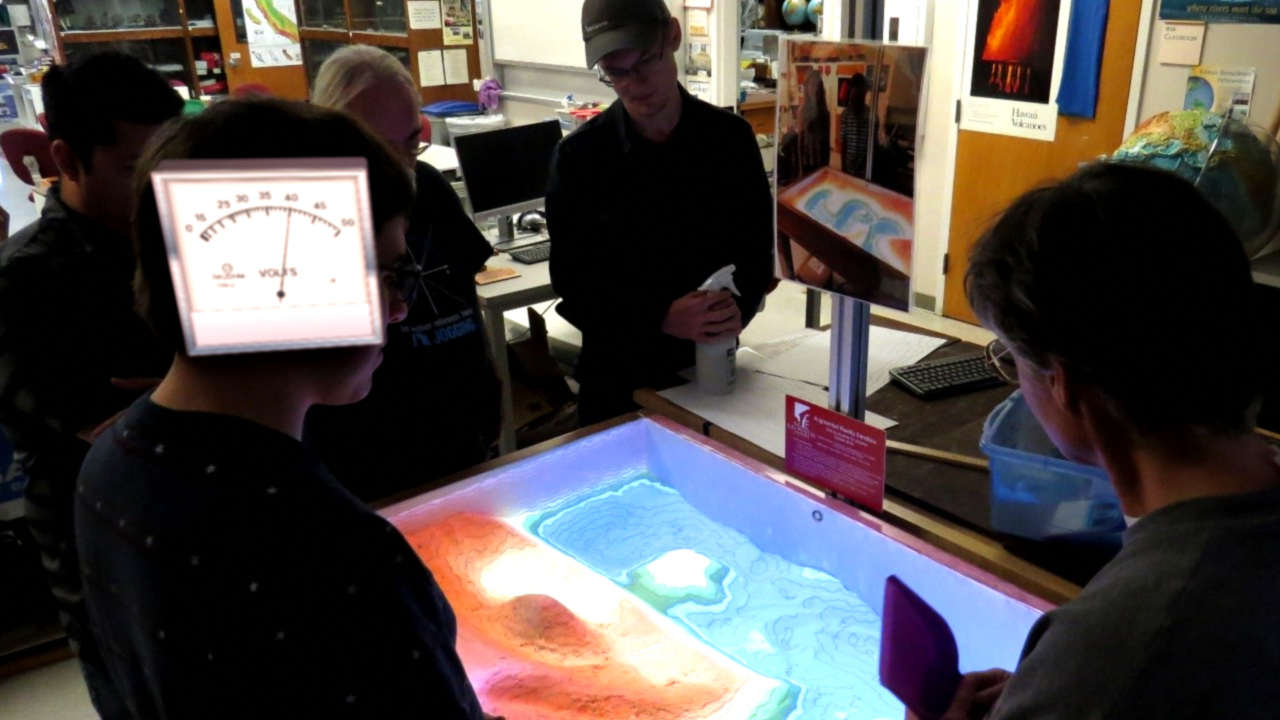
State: 40 (V)
